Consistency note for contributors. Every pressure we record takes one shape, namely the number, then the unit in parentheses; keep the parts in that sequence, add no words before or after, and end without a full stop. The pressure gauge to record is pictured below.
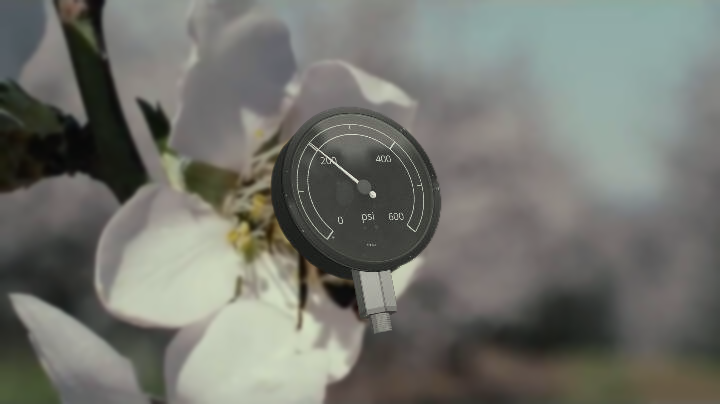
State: 200 (psi)
